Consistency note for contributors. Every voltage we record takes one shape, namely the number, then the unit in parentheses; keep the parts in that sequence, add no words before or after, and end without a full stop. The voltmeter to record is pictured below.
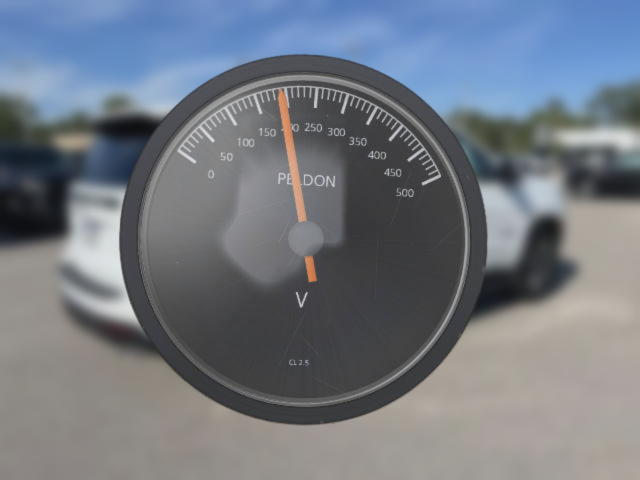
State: 190 (V)
